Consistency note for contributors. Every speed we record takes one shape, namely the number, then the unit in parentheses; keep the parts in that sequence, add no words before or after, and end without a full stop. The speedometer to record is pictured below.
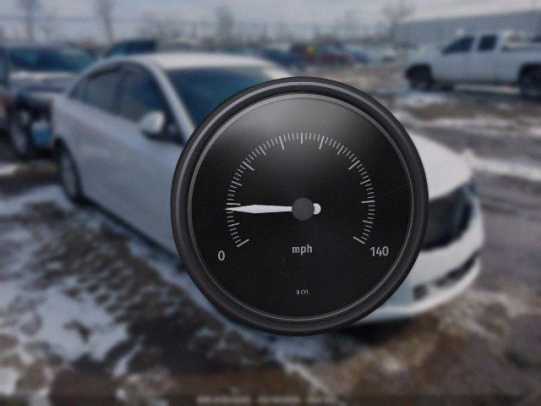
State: 18 (mph)
